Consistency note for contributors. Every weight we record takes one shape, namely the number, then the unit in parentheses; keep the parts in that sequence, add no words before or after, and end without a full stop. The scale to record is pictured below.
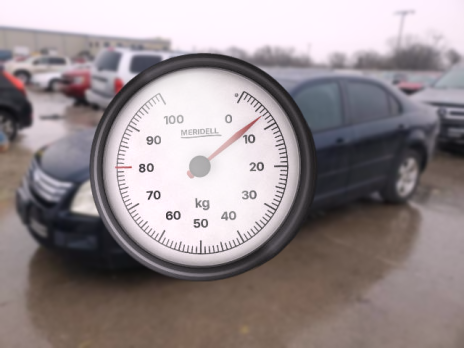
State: 7 (kg)
